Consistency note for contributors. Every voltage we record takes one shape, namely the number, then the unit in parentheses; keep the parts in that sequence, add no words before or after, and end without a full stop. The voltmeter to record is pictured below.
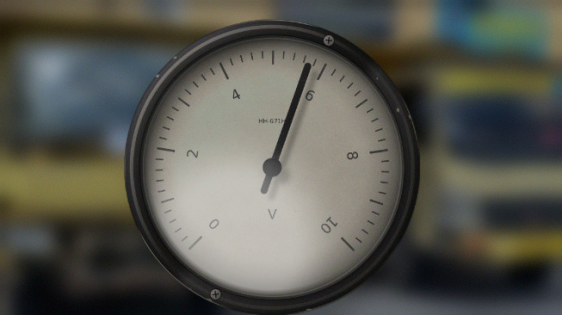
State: 5.7 (V)
